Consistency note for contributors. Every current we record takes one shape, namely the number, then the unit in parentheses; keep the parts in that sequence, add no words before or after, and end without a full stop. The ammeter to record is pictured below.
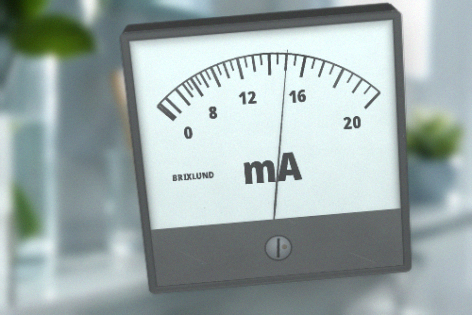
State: 15 (mA)
